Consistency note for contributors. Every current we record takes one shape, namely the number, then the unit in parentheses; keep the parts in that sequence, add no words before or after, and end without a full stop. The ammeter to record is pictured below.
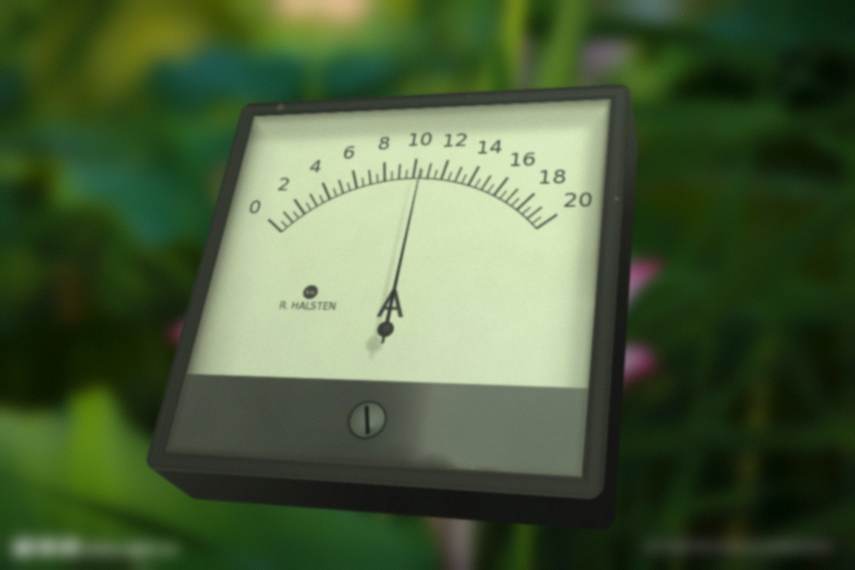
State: 10.5 (A)
